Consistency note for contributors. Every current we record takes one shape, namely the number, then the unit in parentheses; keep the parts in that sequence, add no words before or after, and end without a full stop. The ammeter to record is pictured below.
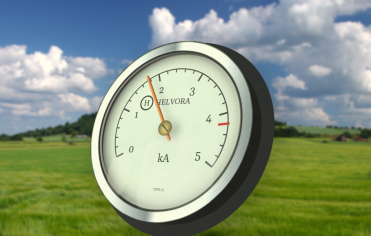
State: 1.8 (kA)
